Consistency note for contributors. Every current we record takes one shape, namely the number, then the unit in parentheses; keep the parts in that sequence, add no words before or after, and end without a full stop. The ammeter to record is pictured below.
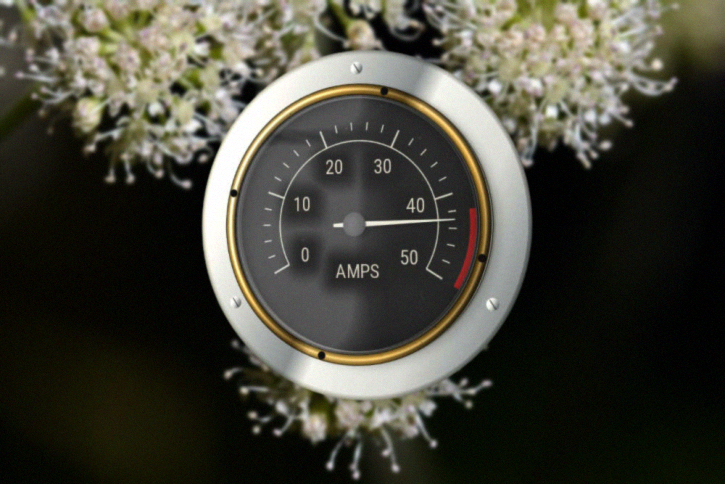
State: 43 (A)
